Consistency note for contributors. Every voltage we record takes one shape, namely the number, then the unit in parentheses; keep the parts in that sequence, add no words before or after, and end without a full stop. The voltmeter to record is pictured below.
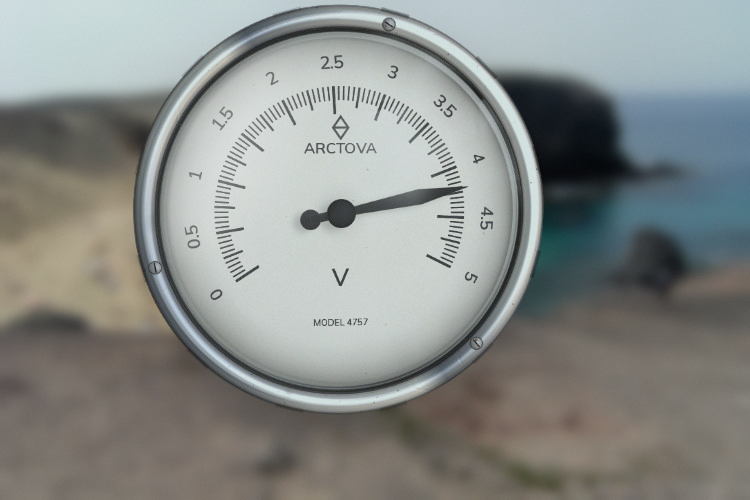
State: 4.2 (V)
